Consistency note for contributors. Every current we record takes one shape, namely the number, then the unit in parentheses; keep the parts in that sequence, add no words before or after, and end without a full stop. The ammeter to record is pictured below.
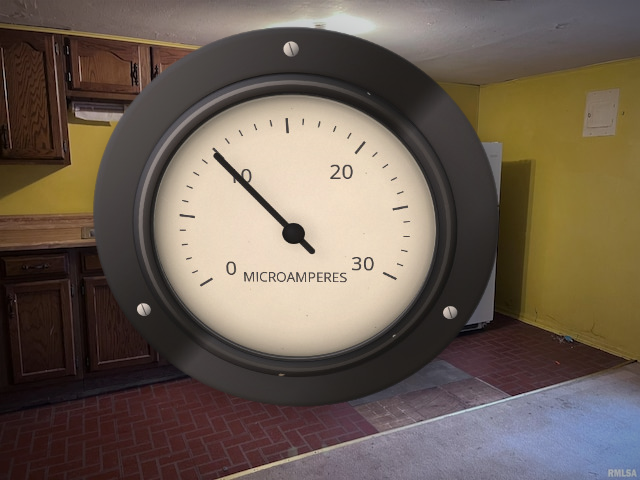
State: 10 (µA)
